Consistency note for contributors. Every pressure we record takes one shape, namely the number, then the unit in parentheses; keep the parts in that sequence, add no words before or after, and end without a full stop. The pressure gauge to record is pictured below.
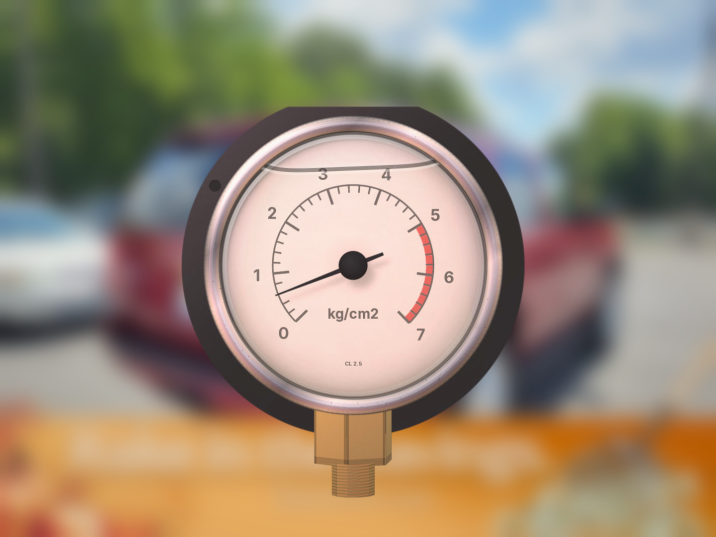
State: 0.6 (kg/cm²)
